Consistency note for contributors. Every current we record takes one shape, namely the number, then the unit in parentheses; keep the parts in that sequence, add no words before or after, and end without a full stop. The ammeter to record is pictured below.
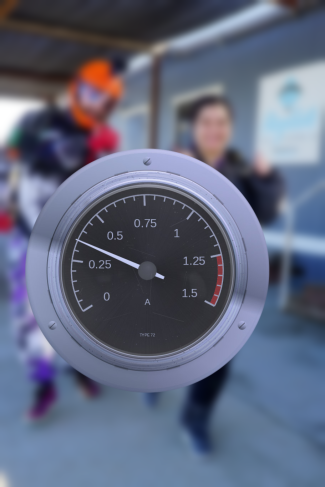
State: 0.35 (A)
